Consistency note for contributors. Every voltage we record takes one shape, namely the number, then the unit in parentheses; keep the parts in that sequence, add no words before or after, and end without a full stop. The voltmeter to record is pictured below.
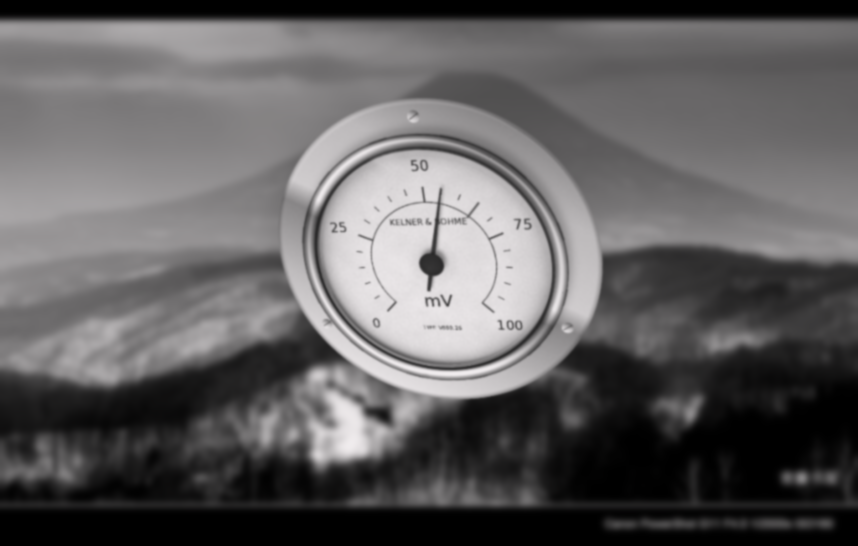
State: 55 (mV)
